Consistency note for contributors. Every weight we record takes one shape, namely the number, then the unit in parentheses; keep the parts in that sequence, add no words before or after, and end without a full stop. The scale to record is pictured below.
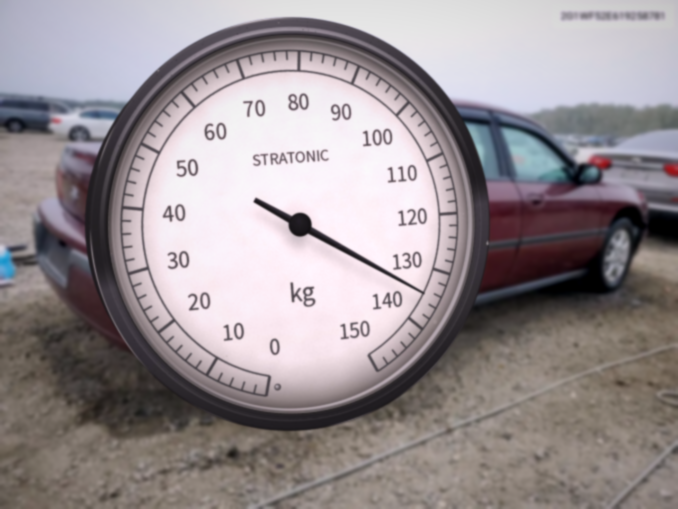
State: 135 (kg)
